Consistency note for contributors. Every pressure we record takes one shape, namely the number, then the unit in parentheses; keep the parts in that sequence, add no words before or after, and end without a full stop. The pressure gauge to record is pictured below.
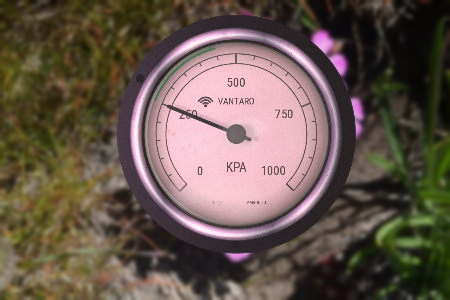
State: 250 (kPa)
